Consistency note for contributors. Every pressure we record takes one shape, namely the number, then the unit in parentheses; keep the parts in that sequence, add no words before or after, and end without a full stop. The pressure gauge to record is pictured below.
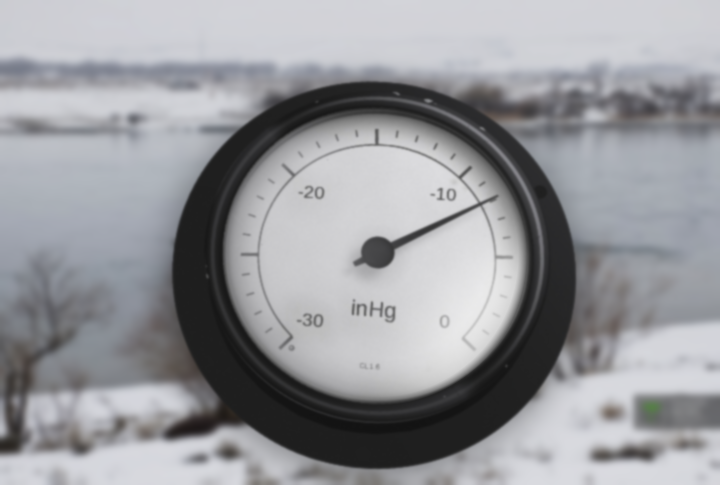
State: -8 (inHg)
